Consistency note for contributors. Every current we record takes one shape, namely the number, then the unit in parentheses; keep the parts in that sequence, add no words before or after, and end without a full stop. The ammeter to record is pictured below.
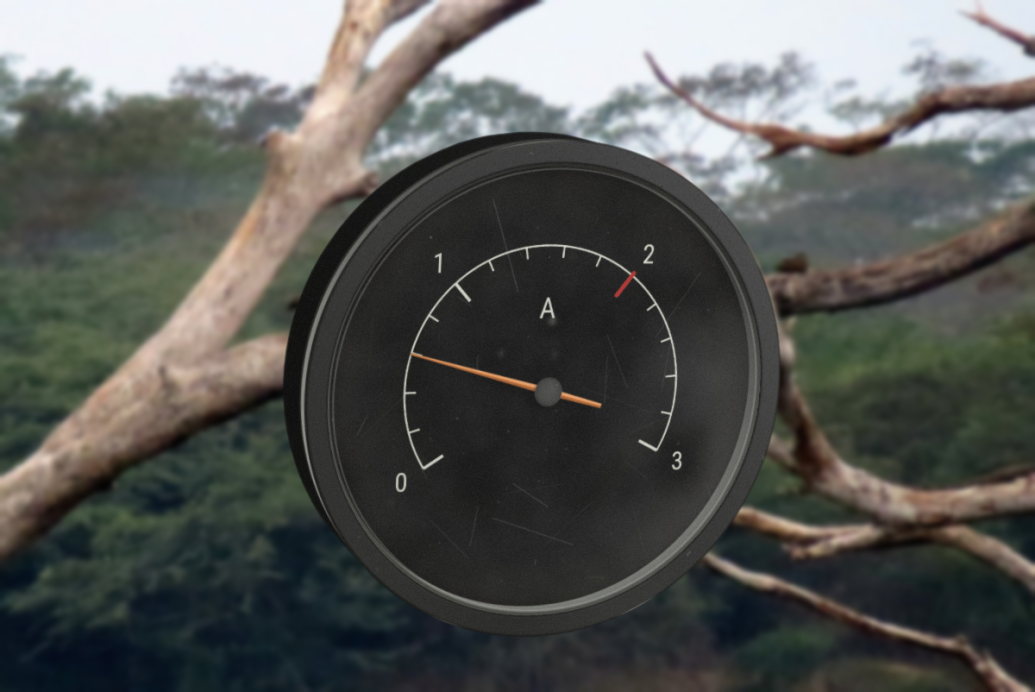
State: 0.6 (A)
